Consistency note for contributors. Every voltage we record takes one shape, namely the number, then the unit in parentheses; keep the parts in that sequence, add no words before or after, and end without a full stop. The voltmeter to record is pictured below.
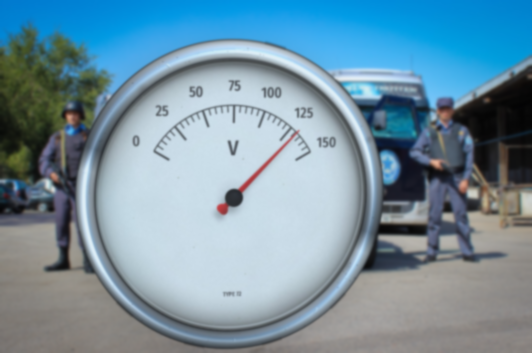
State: 130 (V)
